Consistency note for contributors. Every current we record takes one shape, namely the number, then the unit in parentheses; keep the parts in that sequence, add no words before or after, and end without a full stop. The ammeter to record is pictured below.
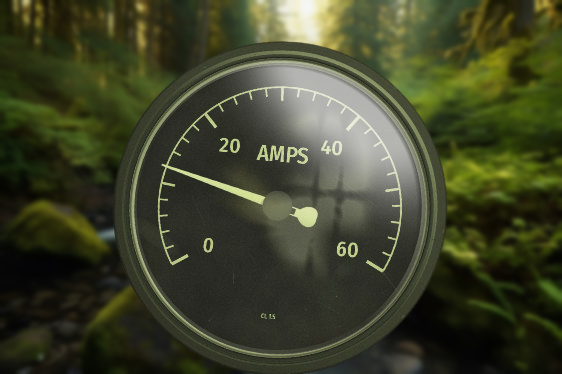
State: 12 (A)
